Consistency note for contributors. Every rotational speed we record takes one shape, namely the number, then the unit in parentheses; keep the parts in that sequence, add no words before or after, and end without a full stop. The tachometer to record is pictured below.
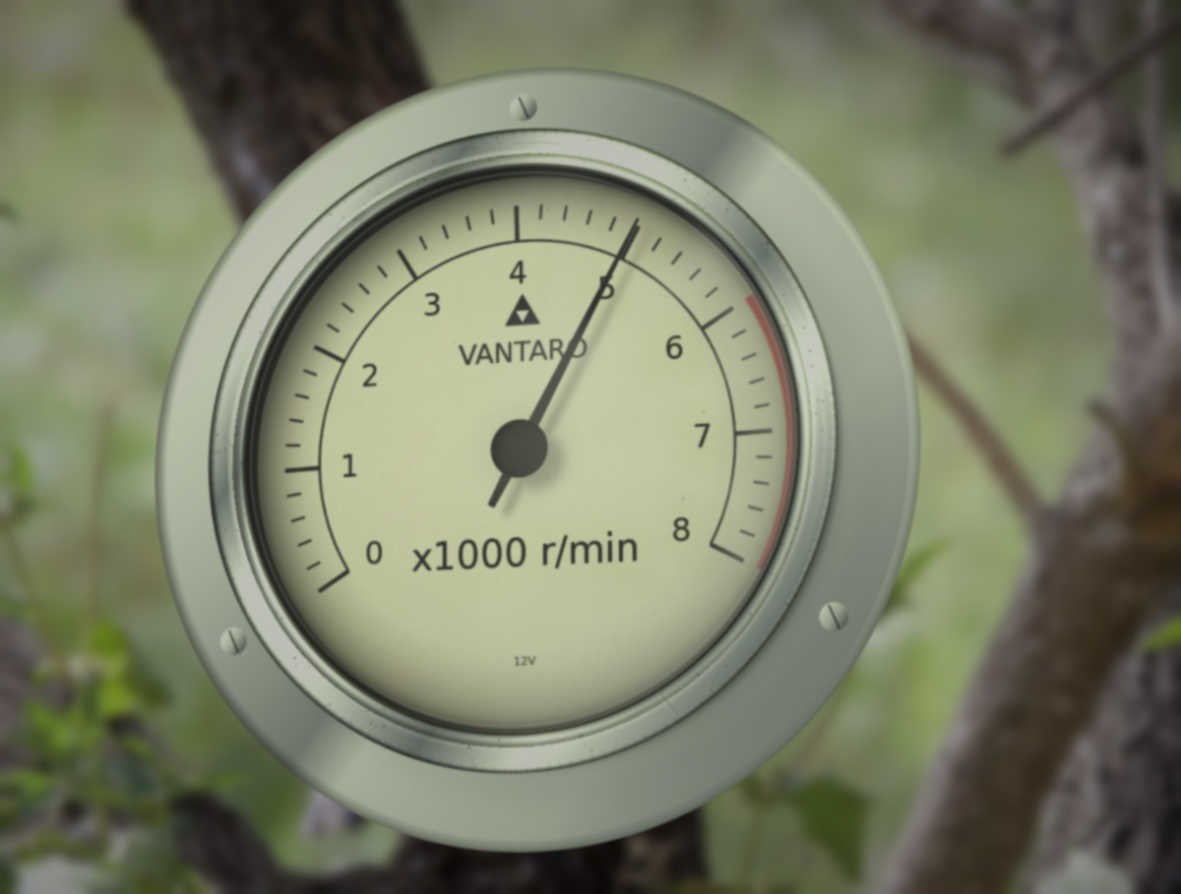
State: 5000 (rpm)
